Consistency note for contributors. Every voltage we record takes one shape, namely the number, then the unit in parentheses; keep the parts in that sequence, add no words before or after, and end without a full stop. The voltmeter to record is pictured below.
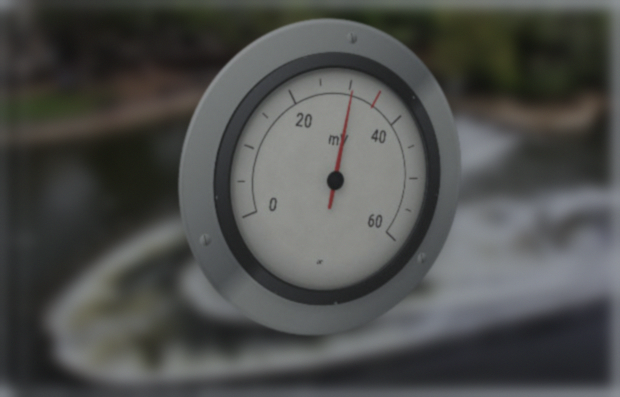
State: 30 (mV)
